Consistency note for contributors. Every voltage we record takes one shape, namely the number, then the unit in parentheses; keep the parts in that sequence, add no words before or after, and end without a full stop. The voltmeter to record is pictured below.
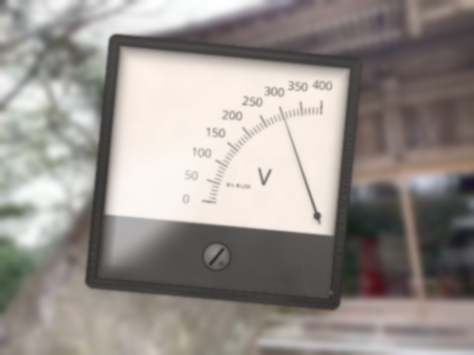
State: 300 (V)
